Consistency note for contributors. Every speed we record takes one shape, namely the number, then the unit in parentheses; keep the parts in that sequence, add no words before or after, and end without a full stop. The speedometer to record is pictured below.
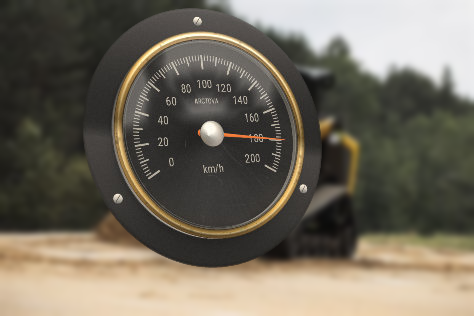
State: 180 (km/h)
